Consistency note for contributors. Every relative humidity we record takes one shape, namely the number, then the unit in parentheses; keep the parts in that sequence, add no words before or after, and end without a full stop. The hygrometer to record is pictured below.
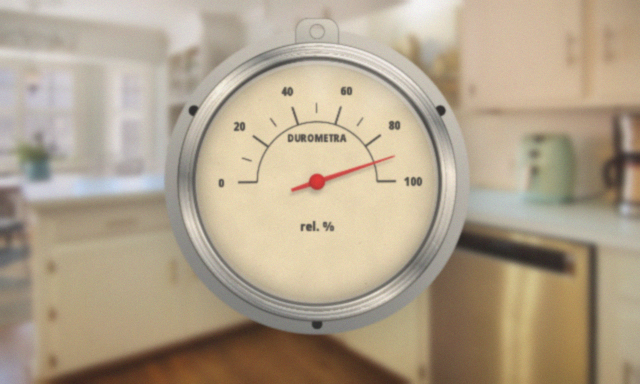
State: 90 (%)
